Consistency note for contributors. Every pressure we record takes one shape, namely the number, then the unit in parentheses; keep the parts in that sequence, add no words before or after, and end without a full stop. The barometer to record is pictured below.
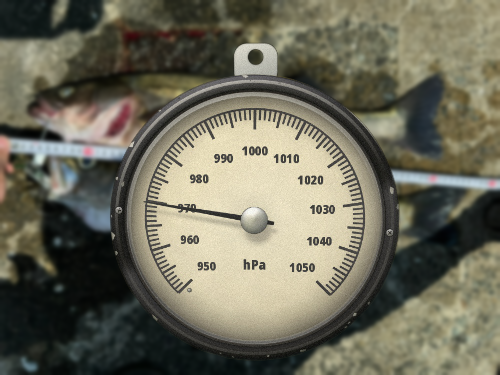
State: 970 (hPa)
